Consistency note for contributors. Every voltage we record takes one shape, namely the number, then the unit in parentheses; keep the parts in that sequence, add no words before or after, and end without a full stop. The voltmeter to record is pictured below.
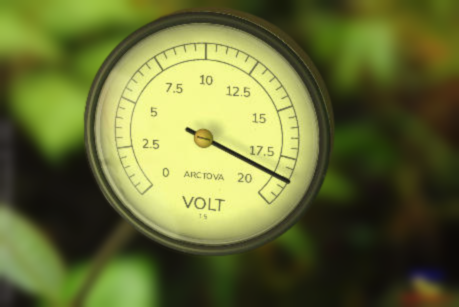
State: 18.5 (V)
